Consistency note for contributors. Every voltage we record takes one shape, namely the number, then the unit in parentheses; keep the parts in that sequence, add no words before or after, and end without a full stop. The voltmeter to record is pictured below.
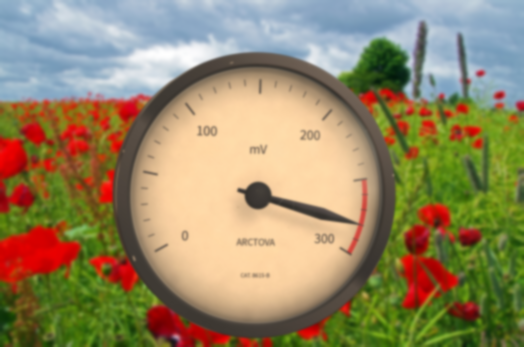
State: 280 (mV)
